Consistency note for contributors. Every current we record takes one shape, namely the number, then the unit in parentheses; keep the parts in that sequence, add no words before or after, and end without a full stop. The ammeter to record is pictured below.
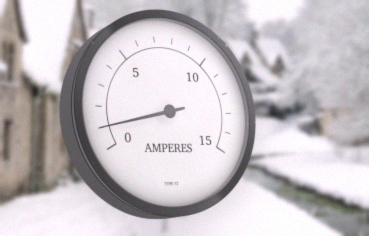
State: 1 (A)
